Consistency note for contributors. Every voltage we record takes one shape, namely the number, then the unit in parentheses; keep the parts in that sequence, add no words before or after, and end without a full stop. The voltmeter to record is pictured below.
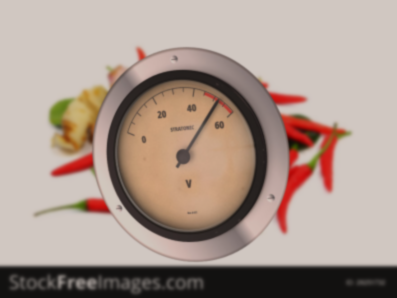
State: 52.5 (V)
